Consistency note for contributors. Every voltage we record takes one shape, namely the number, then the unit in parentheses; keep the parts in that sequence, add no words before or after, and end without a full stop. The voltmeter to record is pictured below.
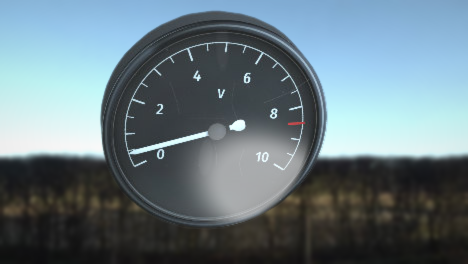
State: 0.5 (V)
